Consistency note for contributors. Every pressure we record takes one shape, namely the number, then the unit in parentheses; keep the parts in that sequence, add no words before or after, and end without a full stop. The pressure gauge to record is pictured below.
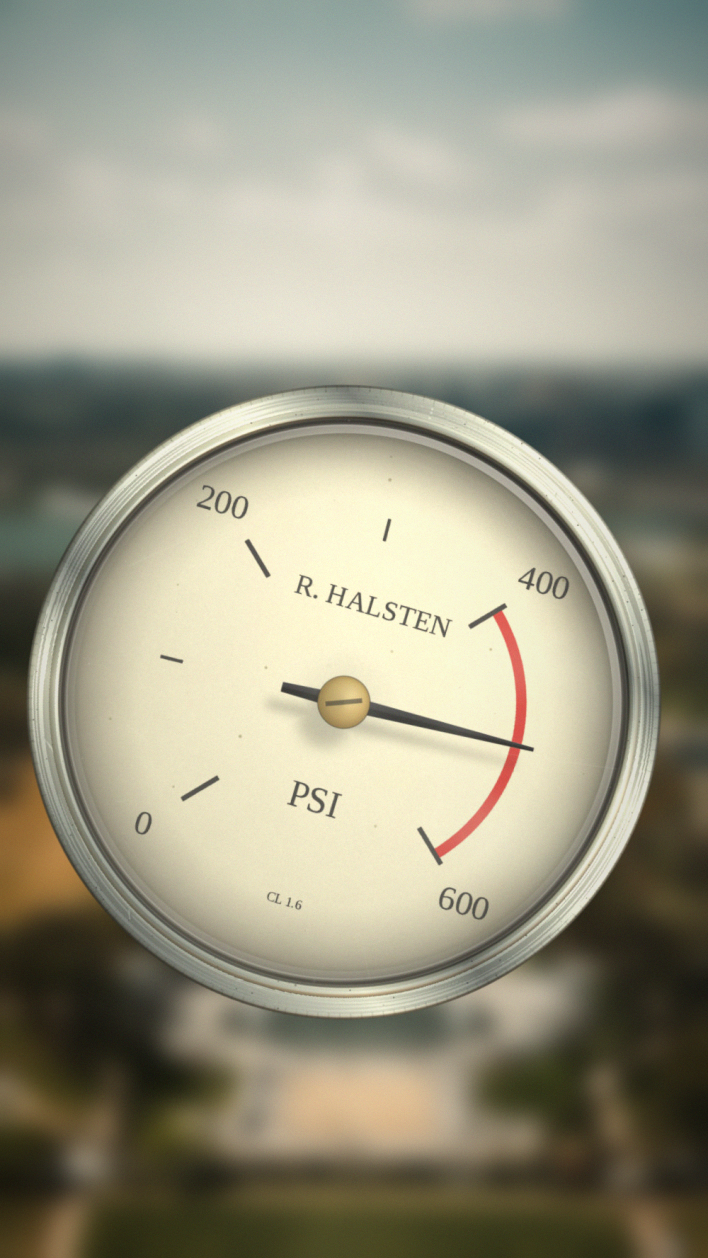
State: 500 (psi)
